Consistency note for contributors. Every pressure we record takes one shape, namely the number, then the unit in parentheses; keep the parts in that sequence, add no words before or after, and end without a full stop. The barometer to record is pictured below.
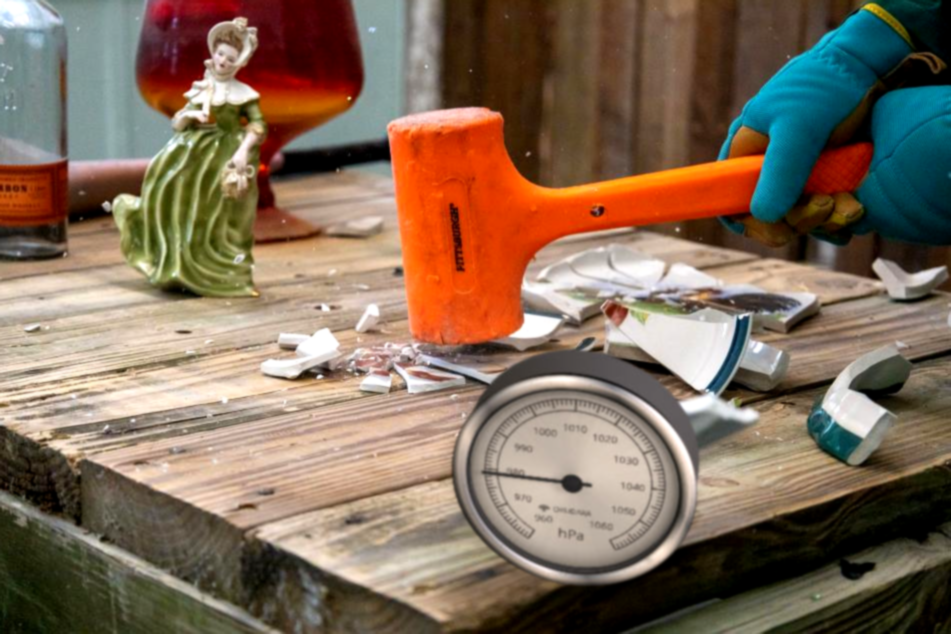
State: 980 (hPa)
